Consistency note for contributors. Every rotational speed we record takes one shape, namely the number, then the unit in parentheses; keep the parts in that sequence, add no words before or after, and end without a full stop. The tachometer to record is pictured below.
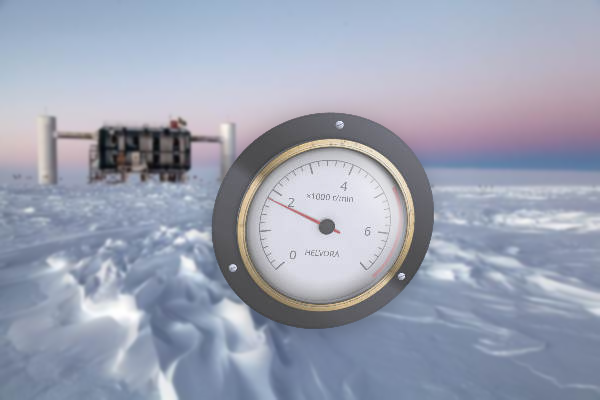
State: 1800 (rpm)
